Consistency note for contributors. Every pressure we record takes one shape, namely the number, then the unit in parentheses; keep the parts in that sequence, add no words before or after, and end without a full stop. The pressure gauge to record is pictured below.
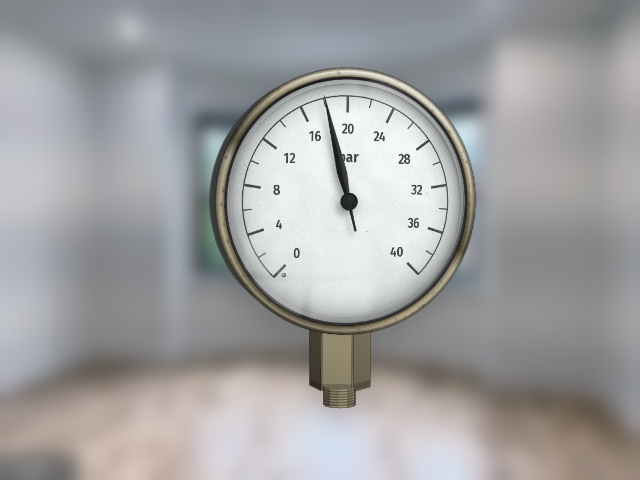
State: 18 (bar)
